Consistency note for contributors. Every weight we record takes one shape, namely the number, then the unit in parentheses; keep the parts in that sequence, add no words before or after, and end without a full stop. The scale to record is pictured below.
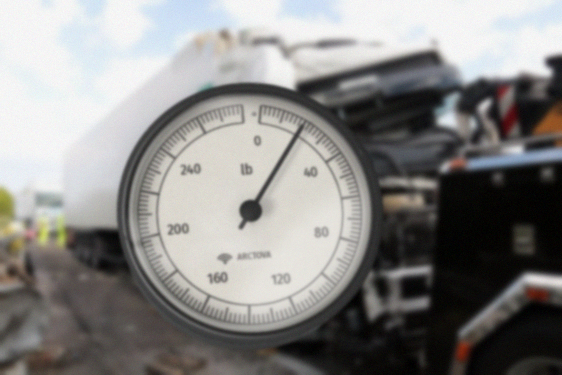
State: 20 (lb)
